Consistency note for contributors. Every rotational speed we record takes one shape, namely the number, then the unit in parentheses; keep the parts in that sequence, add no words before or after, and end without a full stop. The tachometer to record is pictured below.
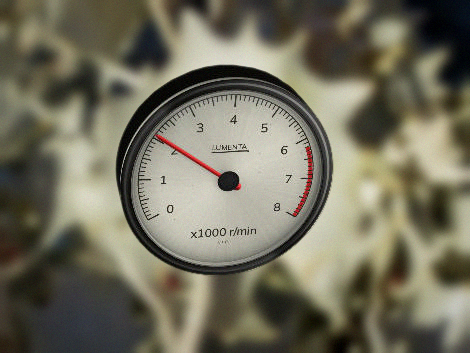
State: 2100 (rpm)
